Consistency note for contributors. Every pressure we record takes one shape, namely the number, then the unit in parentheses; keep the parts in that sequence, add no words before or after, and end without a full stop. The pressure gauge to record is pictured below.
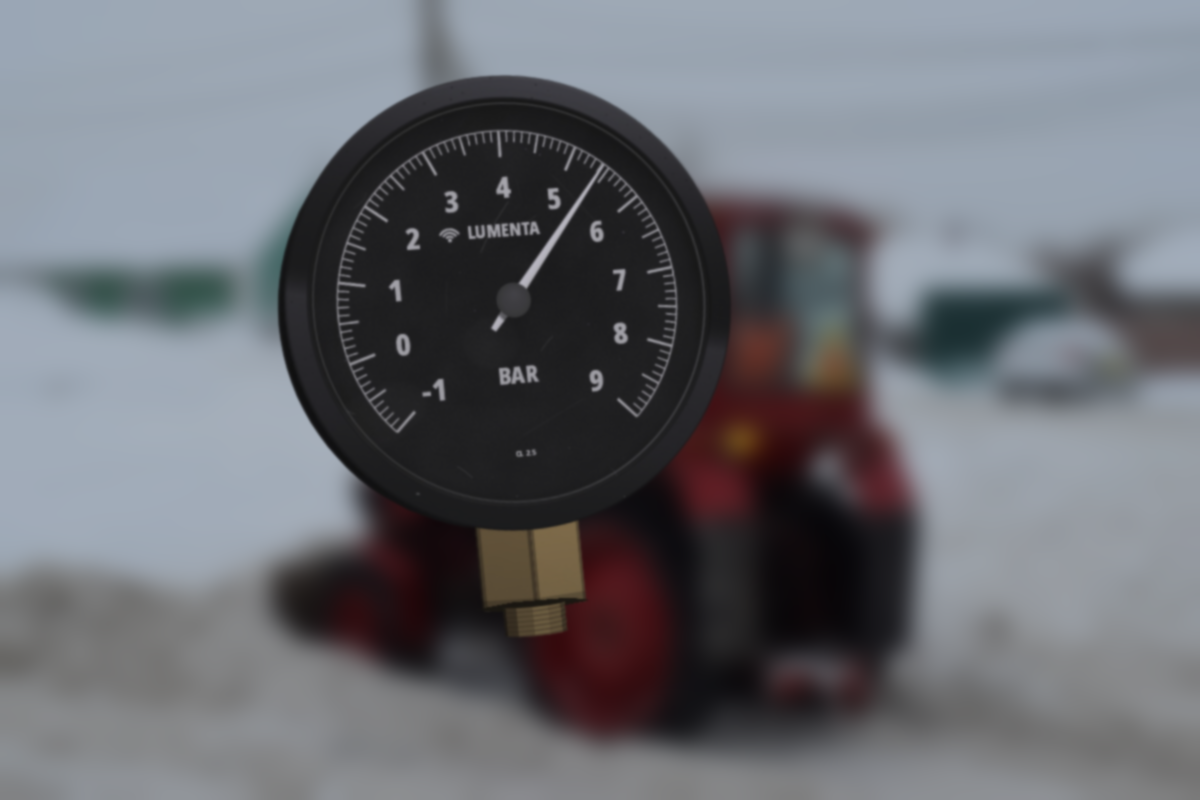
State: 5.4 (bar)
